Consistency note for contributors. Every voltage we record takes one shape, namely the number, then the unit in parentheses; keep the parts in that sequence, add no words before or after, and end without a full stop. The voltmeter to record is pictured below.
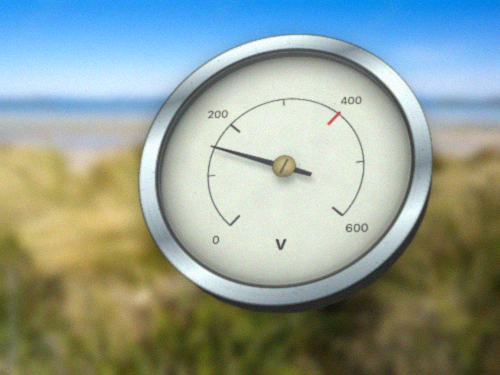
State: 150 (V)
